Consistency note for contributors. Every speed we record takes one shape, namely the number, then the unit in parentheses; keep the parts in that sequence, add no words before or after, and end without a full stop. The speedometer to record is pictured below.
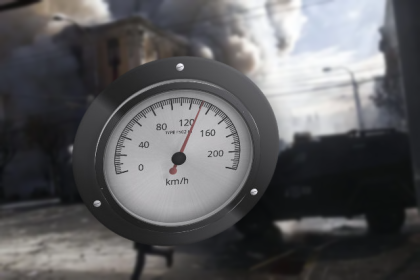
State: 130 (km/h)
